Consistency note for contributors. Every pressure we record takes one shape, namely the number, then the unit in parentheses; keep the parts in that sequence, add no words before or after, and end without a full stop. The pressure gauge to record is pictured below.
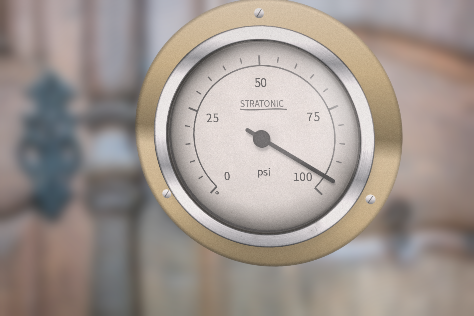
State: 95 (psi)
